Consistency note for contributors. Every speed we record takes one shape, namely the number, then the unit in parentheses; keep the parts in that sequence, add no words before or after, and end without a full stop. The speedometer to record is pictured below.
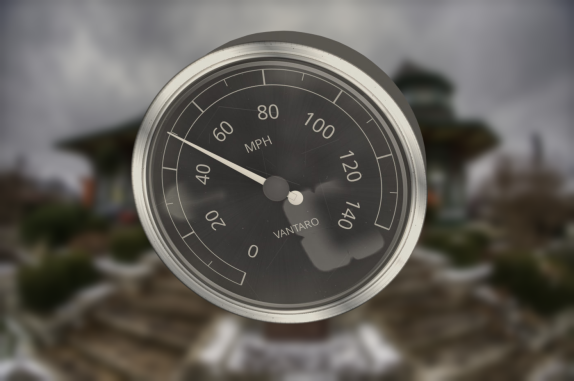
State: 50 (mph)
